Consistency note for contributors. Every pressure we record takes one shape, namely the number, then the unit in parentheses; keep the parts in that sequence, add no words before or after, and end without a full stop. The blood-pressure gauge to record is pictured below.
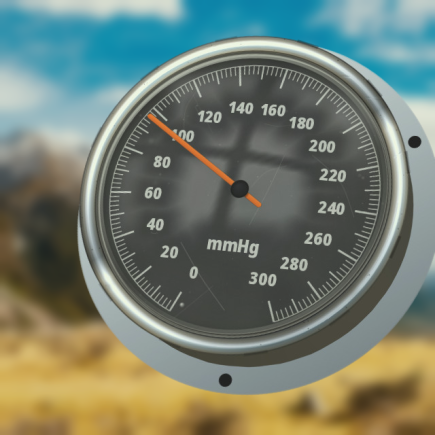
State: 96 (mmHg)
